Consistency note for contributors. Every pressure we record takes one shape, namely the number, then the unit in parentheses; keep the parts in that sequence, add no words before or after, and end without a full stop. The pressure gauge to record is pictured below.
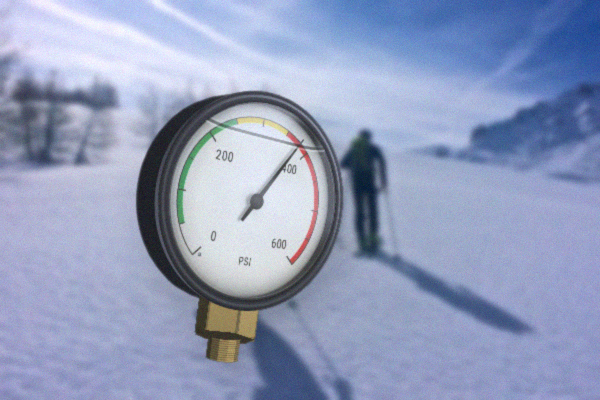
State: 375 (psi)
